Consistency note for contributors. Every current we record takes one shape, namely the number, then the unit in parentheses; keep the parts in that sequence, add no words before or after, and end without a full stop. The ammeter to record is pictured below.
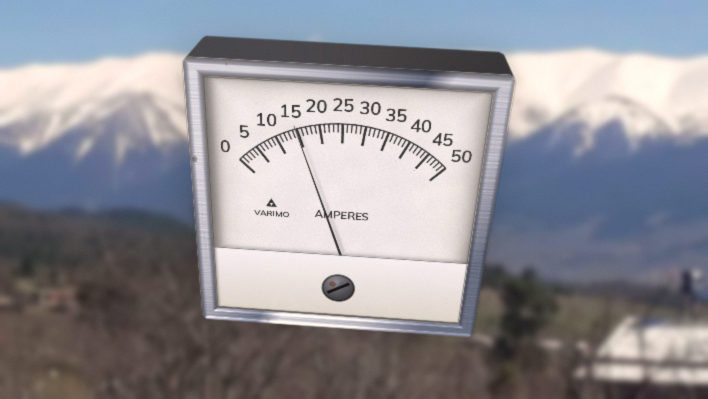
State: 15 (A)
